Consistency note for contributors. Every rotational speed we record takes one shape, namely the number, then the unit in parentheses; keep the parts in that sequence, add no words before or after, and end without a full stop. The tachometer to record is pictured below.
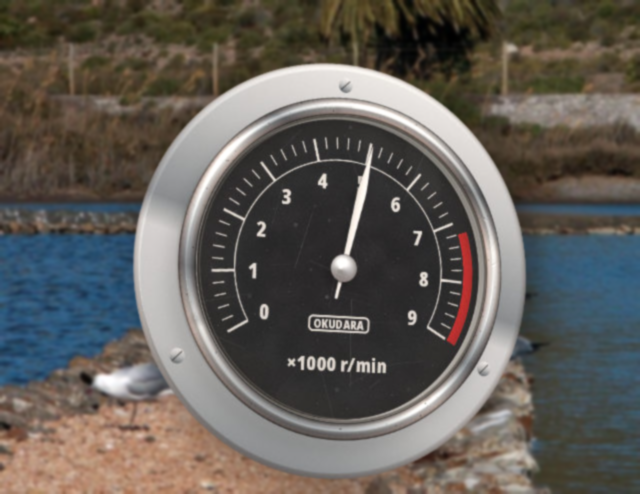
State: 5000 (rpm)
